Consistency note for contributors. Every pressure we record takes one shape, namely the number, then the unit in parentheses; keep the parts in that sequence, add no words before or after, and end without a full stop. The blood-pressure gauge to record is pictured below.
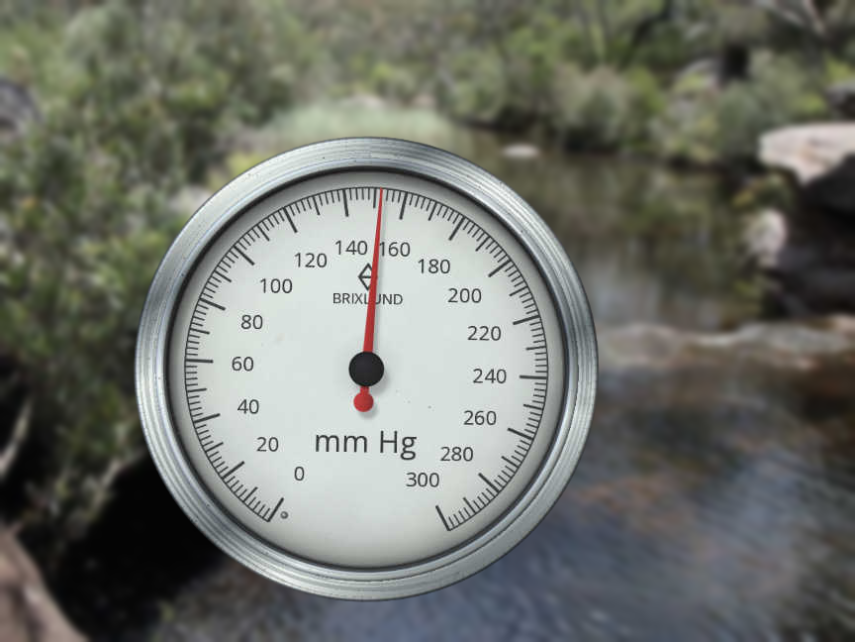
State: 152 (mmHg)
